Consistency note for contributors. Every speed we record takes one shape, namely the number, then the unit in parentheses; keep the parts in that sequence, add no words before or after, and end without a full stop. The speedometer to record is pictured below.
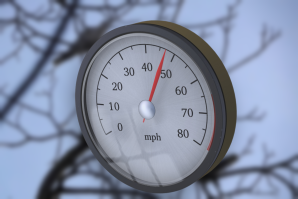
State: 47.5 (mph)
